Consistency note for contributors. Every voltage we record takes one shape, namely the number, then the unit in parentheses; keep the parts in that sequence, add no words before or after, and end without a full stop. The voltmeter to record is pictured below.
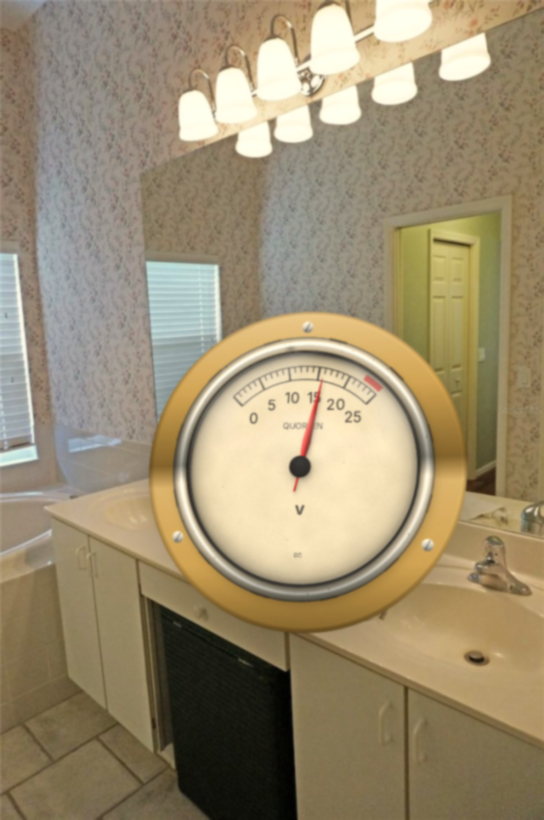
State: 16 (V)
